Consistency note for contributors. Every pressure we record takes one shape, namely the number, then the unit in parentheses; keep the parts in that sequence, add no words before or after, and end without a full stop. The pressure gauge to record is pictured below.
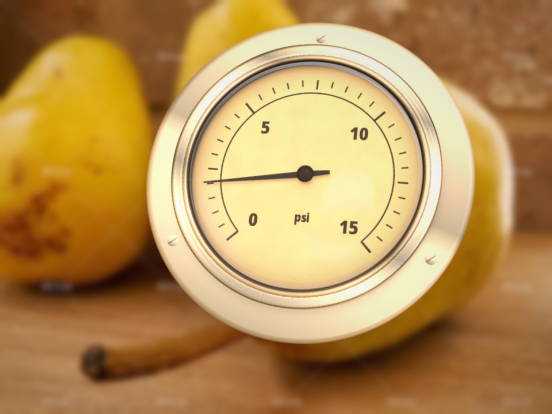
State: 2 (psi)
